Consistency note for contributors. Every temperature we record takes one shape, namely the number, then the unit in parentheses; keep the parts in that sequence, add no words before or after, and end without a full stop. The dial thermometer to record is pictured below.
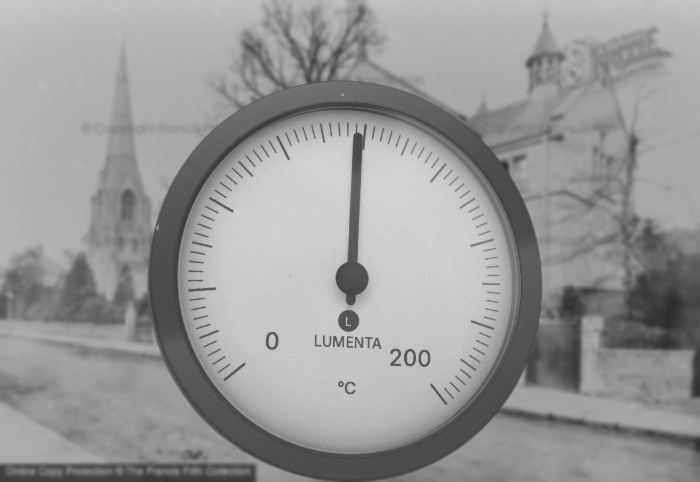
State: 97.5 (°C)
